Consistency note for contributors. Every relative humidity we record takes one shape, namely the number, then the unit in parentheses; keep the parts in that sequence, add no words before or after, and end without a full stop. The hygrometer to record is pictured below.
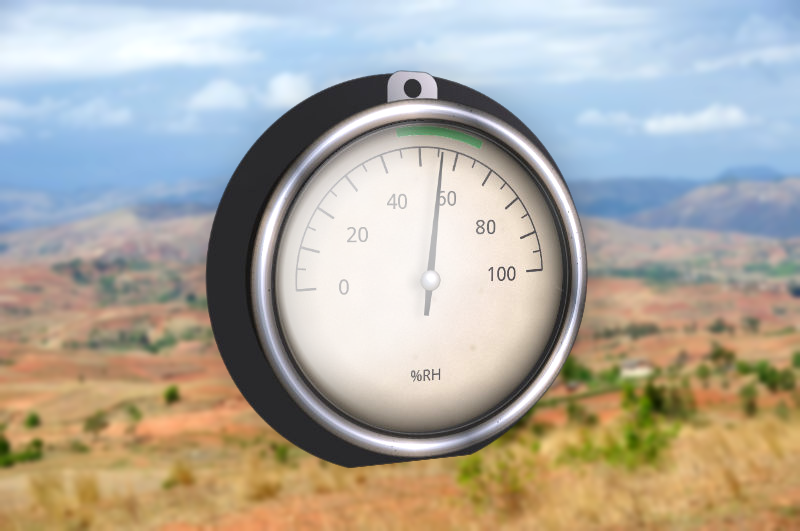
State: 55 (%)
